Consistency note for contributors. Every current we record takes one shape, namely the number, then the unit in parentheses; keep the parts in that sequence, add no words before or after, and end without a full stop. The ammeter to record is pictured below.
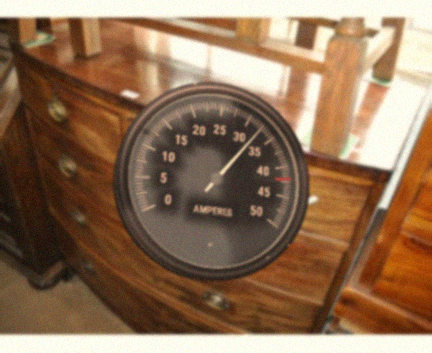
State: 32.5 (A)
